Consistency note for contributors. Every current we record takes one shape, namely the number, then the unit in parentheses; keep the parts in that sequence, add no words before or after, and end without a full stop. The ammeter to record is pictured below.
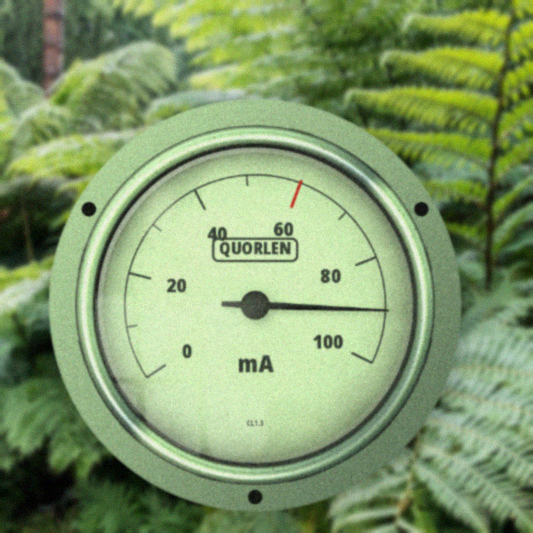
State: 90 (mA)
